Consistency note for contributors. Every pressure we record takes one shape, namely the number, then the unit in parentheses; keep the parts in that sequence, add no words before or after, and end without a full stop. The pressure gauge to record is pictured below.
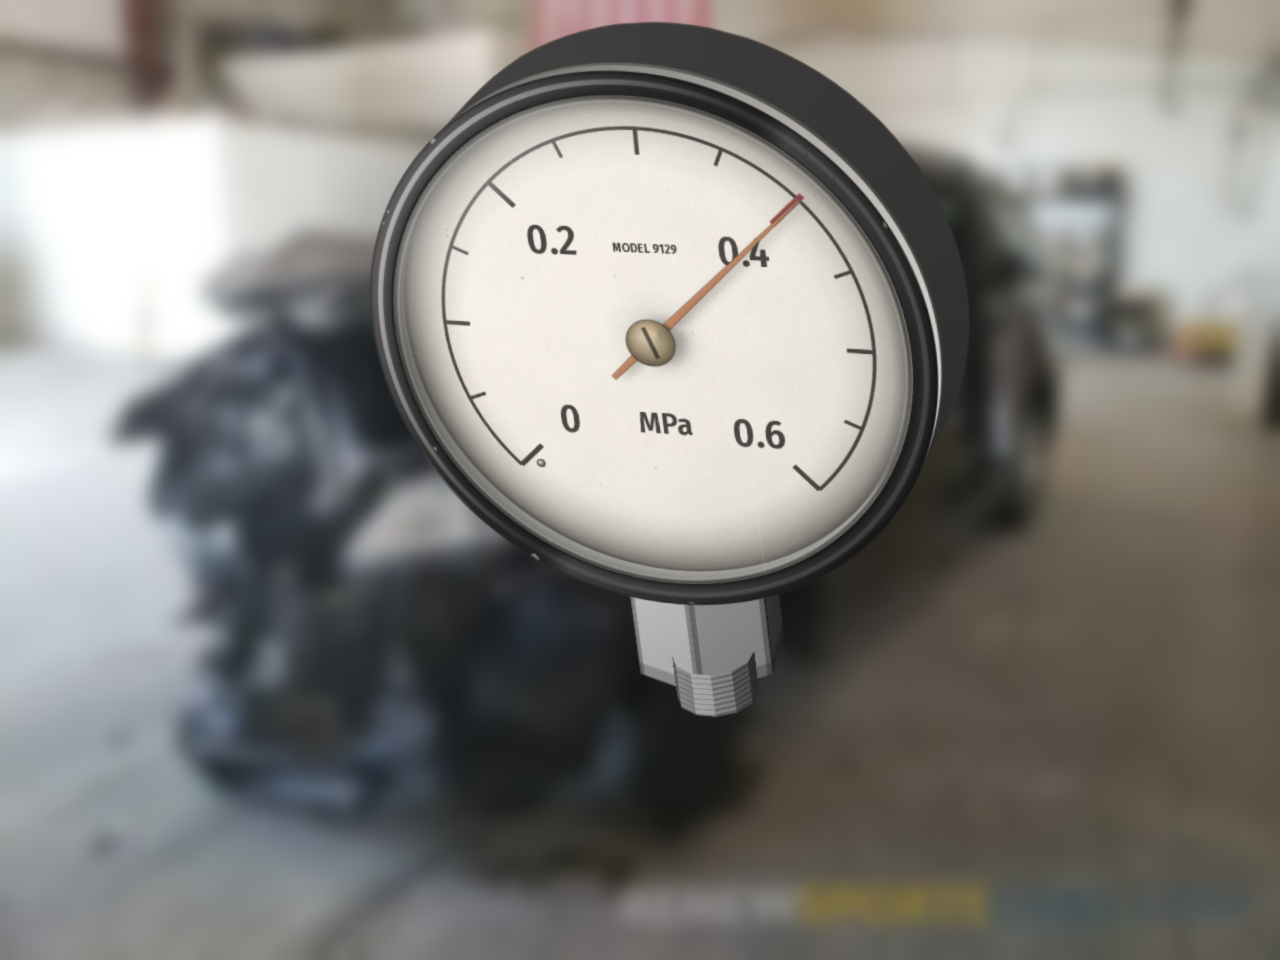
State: 0.4 (MPa)
